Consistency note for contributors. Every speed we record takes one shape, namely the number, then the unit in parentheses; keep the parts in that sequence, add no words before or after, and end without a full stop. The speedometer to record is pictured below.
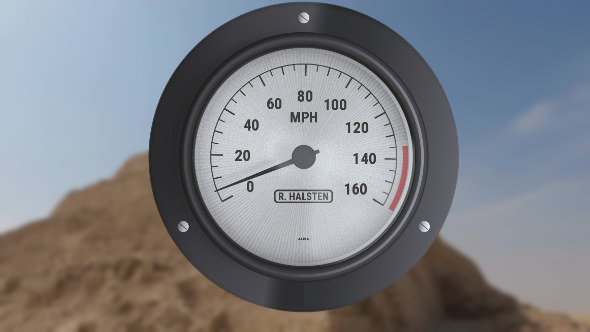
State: 5 (mph)
